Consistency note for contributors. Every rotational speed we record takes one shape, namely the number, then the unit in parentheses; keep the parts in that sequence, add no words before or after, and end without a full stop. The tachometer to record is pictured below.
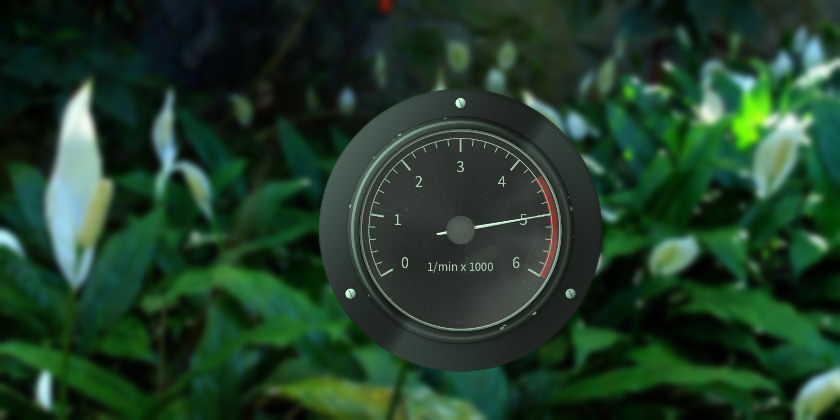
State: 5000 (rpm)
